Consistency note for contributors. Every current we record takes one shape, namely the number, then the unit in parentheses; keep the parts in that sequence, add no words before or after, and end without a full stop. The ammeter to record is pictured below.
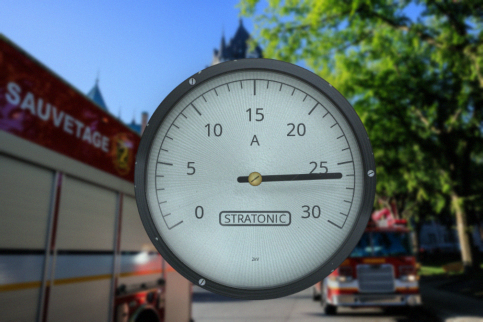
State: 26 (A)
